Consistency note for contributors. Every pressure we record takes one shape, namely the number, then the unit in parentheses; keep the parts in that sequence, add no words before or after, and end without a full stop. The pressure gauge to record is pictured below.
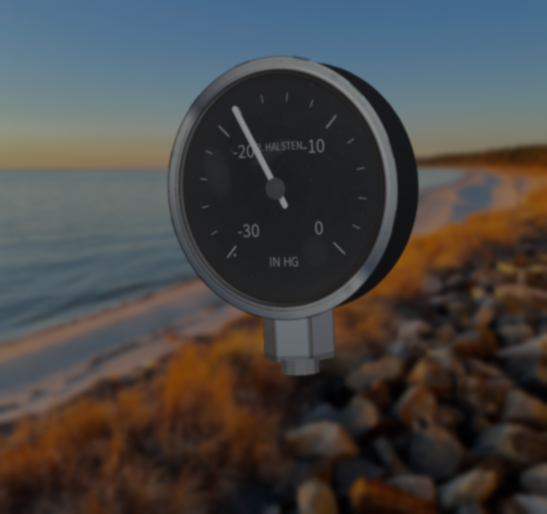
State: -18 (inHg)
